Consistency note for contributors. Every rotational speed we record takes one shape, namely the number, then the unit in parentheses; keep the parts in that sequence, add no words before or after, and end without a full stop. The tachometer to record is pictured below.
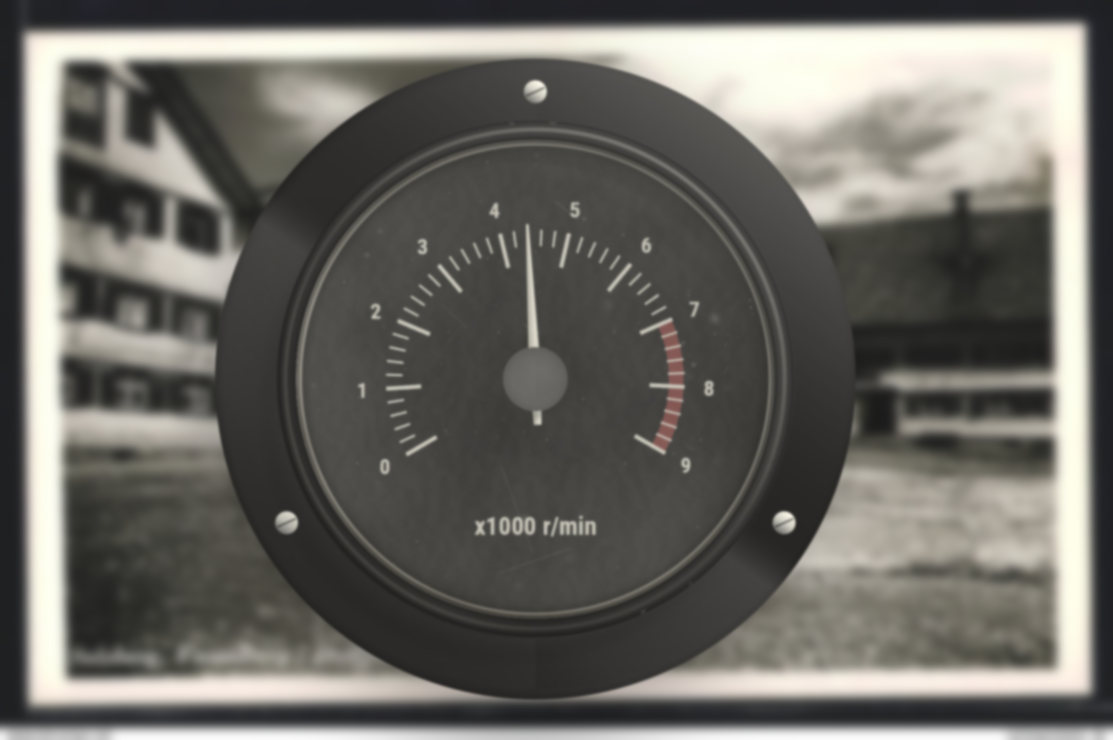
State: 4400 (rpm)
